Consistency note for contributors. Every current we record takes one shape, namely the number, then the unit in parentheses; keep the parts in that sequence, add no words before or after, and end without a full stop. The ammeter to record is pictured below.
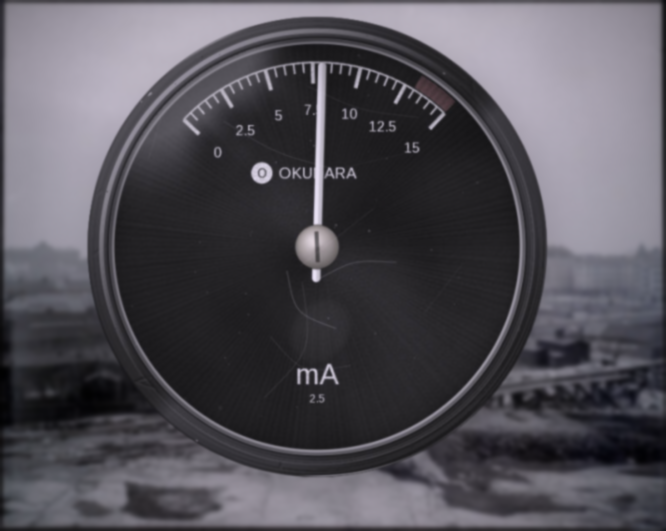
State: 8 (mA)
